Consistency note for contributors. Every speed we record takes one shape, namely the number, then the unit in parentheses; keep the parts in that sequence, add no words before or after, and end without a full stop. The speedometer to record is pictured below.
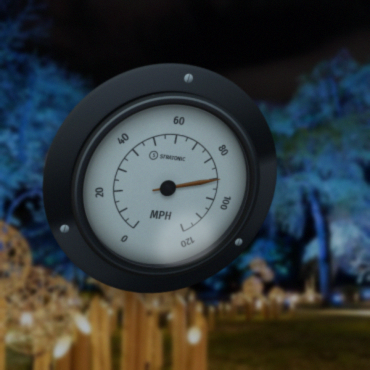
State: 90 (mph)
